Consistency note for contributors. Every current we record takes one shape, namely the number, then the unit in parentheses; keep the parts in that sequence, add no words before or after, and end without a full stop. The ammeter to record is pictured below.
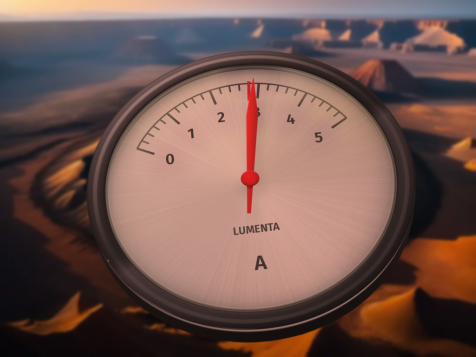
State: 2.9 (A)
